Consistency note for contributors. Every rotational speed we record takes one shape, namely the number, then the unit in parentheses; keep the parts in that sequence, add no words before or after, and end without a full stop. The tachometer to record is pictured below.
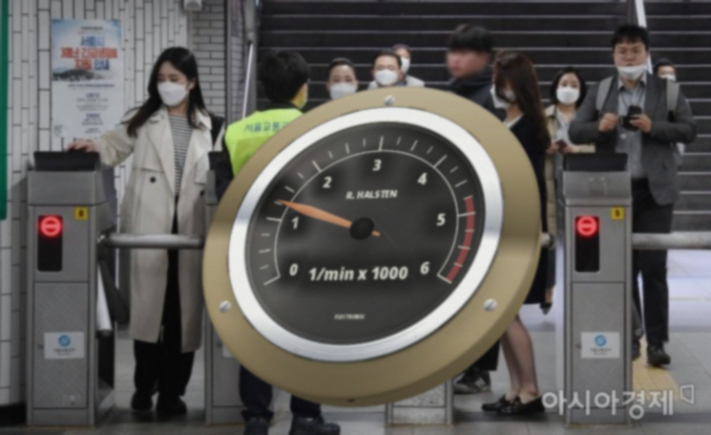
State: 1250 (rpm)
